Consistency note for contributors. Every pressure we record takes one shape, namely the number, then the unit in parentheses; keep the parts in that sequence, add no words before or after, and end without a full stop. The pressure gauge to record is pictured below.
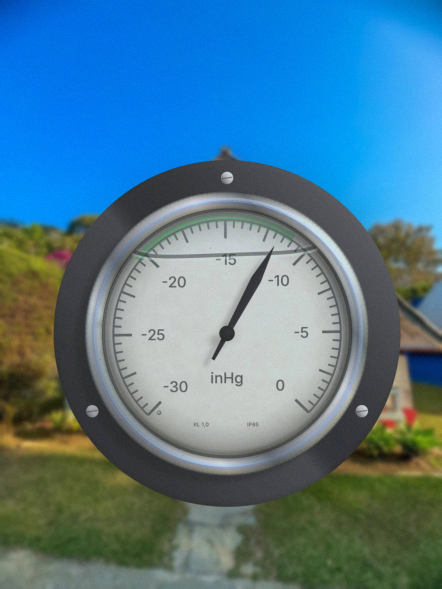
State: -11.75 (inHg)
